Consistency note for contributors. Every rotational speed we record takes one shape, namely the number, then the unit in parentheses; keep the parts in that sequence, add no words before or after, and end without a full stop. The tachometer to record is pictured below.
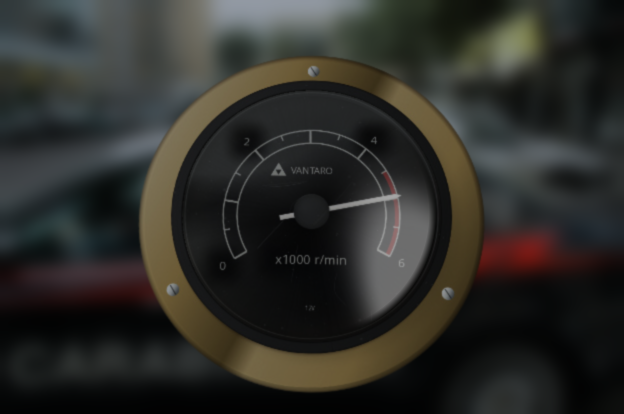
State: 5000 (rpm)
